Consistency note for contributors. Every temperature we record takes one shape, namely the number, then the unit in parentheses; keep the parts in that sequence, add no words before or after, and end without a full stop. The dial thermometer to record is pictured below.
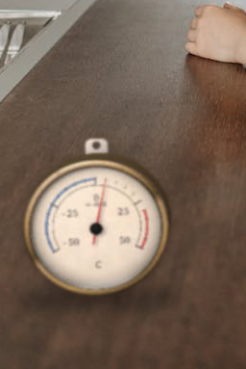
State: 5 (°C)
